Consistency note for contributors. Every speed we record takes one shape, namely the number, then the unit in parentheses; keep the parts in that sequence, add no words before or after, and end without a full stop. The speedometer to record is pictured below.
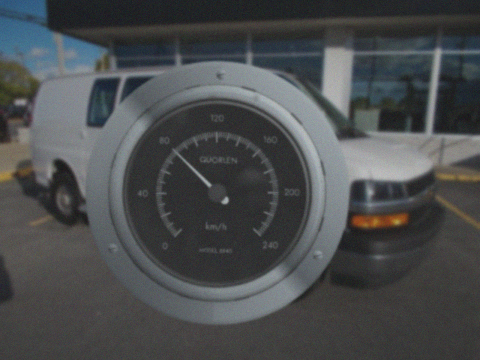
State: 80 (km/h)
